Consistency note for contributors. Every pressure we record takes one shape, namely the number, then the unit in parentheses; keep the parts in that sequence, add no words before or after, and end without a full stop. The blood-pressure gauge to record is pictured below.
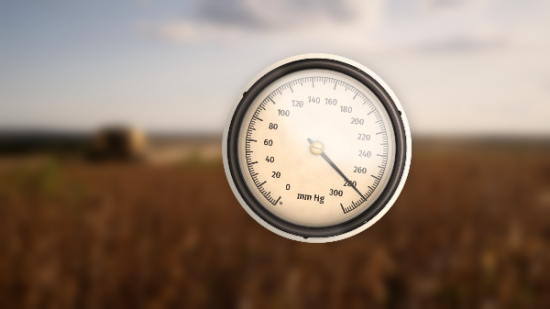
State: 280 (mmHg)
